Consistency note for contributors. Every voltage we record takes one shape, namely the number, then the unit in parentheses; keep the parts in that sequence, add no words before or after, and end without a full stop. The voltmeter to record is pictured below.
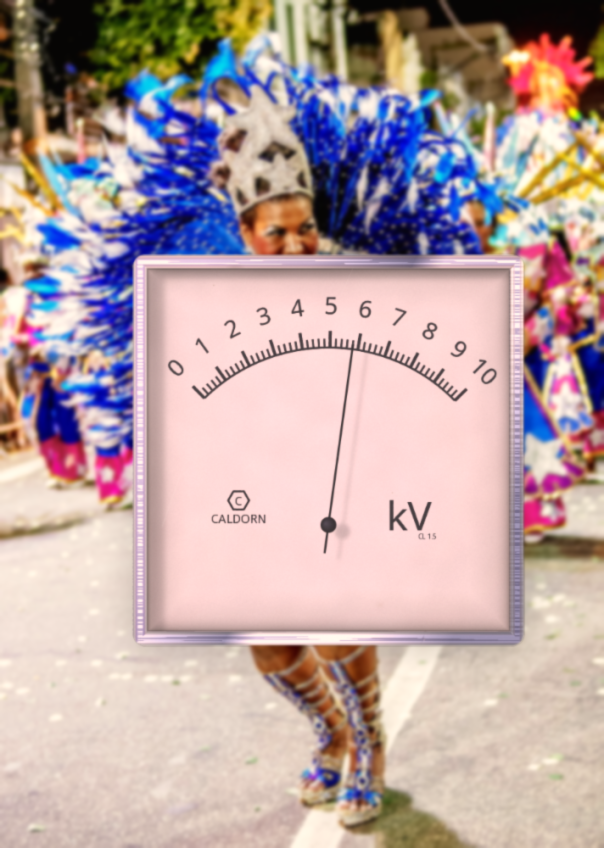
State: 5.8 (kV)
